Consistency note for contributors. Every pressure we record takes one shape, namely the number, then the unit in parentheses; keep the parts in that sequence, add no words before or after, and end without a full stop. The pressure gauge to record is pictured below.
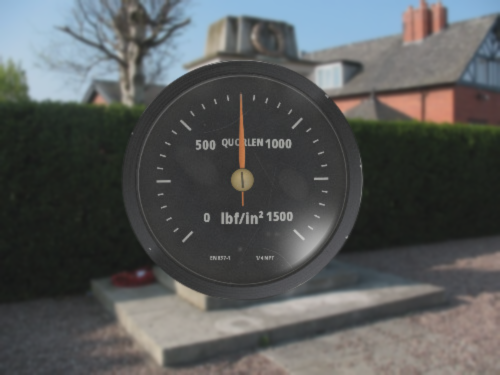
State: 750 (psi)
